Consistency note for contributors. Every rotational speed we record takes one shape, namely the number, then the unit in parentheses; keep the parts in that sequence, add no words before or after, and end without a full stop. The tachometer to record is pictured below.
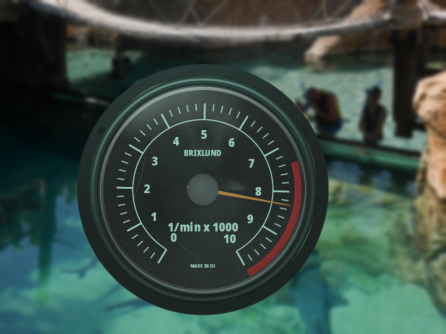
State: 8300 (rpm)
